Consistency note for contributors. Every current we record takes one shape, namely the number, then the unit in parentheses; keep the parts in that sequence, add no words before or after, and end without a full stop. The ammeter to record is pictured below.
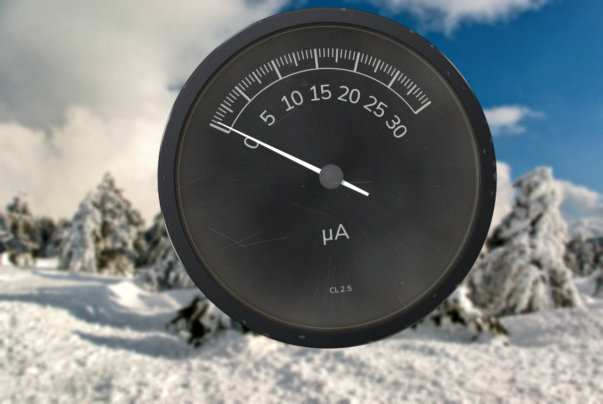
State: 0.5 (µA)
